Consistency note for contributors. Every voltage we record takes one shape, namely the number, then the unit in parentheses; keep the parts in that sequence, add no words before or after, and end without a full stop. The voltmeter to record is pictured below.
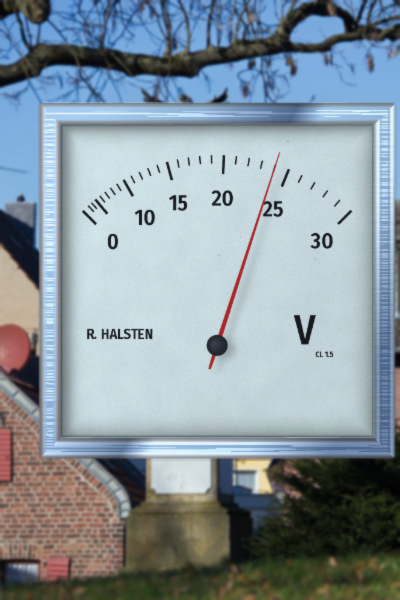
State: 24 (V)
